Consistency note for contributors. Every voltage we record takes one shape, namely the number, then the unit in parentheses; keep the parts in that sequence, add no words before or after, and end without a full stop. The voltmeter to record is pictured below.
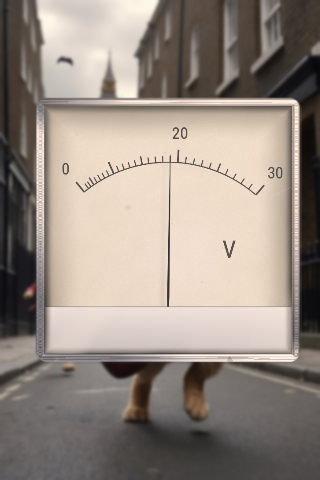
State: 19 (V)
